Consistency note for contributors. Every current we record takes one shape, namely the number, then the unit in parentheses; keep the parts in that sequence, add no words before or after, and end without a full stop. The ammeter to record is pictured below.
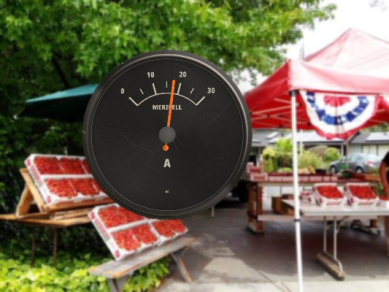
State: 17.5 (A)
